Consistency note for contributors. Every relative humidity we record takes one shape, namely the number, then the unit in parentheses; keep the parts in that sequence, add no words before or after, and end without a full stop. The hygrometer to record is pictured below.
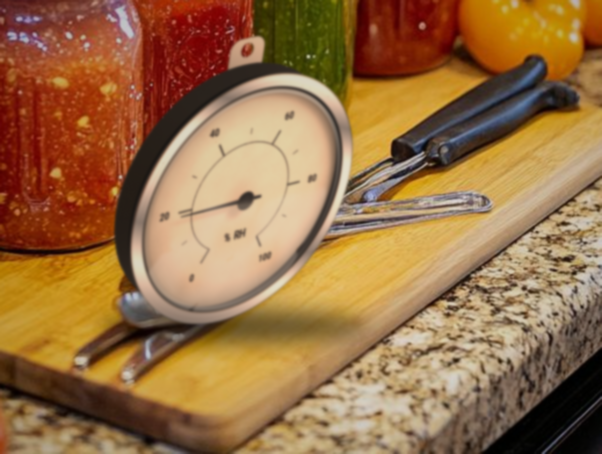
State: 20 (%)
